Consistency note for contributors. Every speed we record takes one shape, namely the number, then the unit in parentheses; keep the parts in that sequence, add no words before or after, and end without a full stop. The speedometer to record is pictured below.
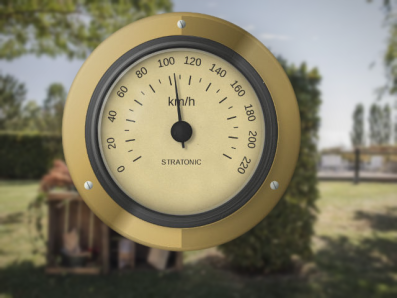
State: 105 (km/h)
